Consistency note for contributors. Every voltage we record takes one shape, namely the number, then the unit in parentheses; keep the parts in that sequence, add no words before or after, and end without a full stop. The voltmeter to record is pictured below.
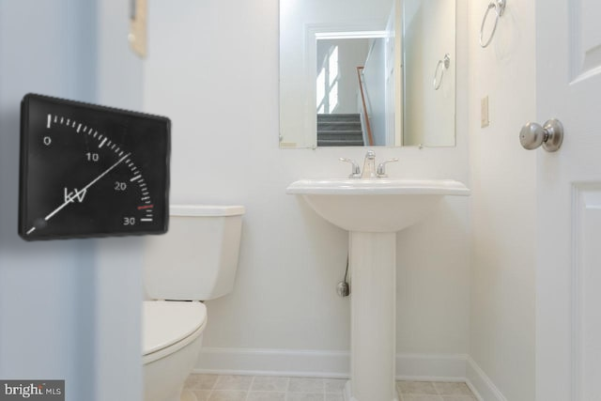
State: 15 (kV)
